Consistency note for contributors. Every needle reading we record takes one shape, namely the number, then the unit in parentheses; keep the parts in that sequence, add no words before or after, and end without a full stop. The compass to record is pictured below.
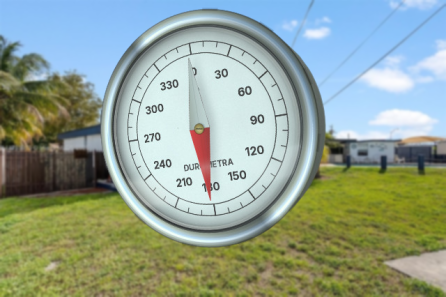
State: 180 (°)
